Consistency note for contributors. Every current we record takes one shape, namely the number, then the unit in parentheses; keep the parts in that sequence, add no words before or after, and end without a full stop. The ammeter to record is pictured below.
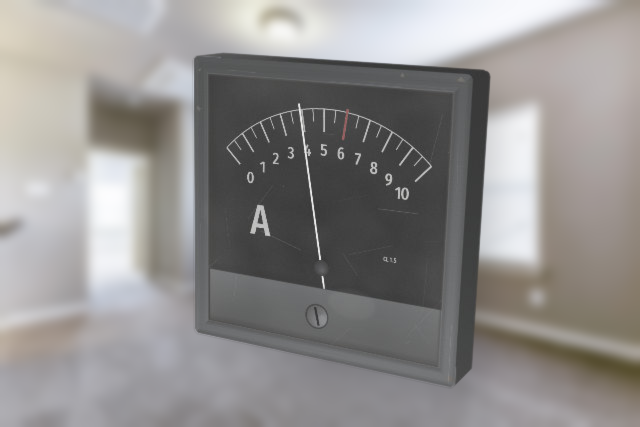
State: 4 (A)
